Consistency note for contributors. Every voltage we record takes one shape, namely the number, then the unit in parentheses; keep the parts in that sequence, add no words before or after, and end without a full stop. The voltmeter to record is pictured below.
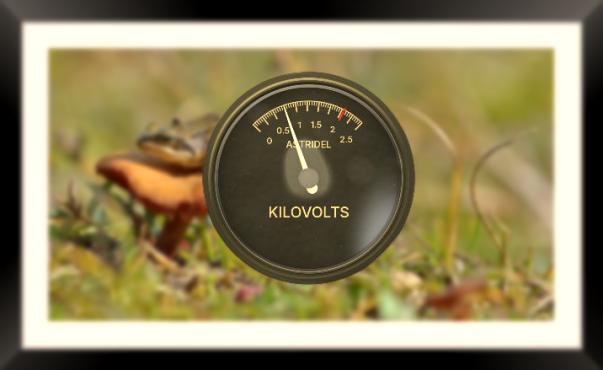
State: 0.75 (kV)
